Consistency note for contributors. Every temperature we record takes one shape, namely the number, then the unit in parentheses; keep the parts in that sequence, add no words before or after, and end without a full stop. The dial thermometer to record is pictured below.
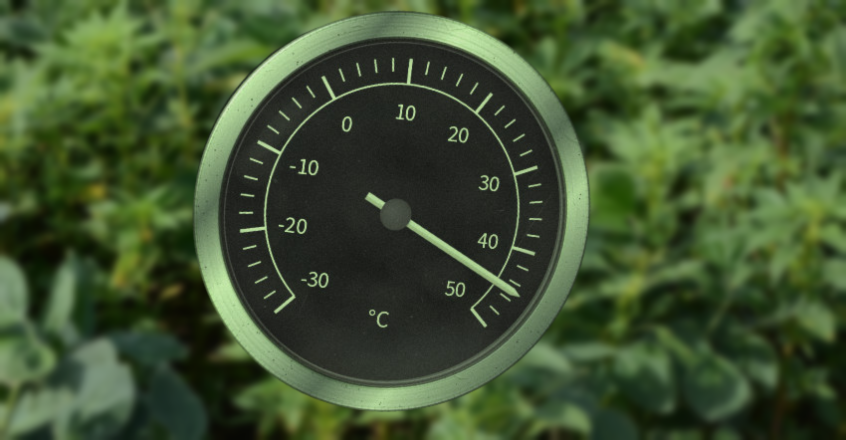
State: 45 (°C)
